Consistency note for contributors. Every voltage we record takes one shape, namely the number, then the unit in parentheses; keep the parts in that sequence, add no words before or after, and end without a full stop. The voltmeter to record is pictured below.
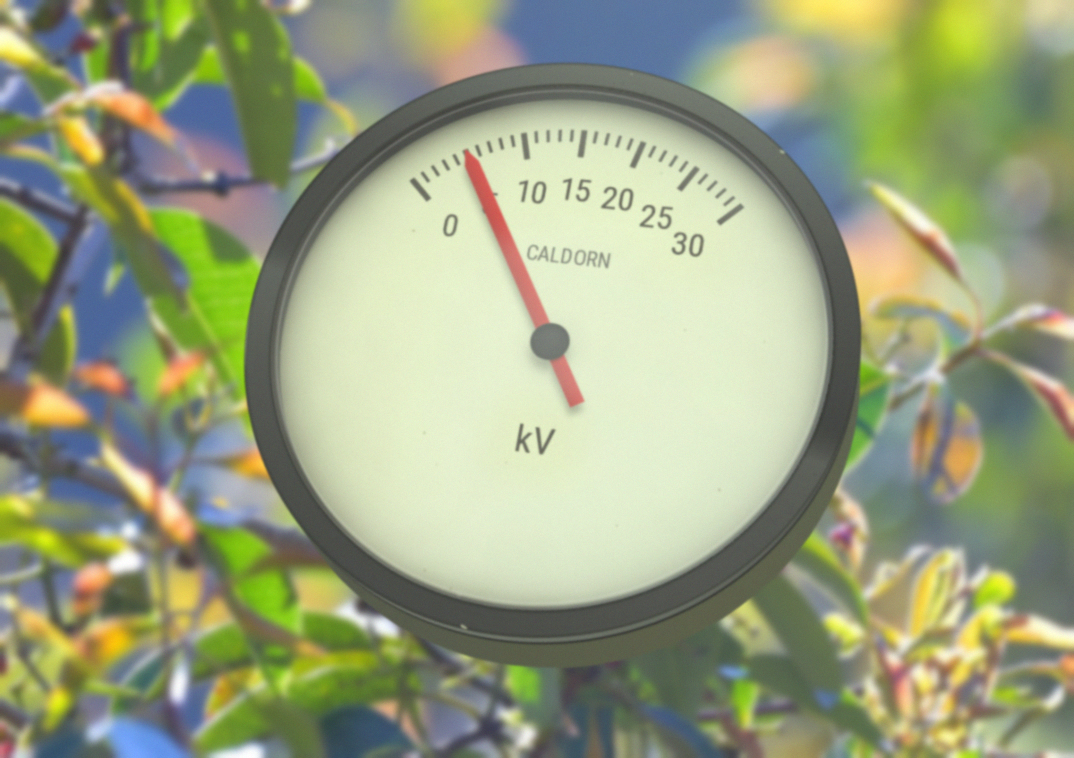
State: 5 (kV)
